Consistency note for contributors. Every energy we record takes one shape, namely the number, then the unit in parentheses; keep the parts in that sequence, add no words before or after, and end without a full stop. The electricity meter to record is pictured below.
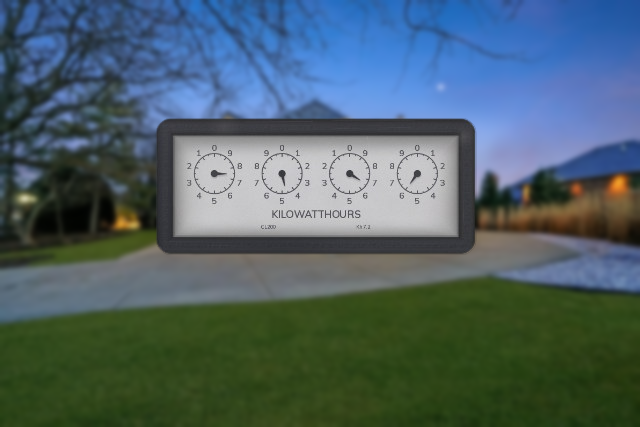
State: 7466 (kWh)
